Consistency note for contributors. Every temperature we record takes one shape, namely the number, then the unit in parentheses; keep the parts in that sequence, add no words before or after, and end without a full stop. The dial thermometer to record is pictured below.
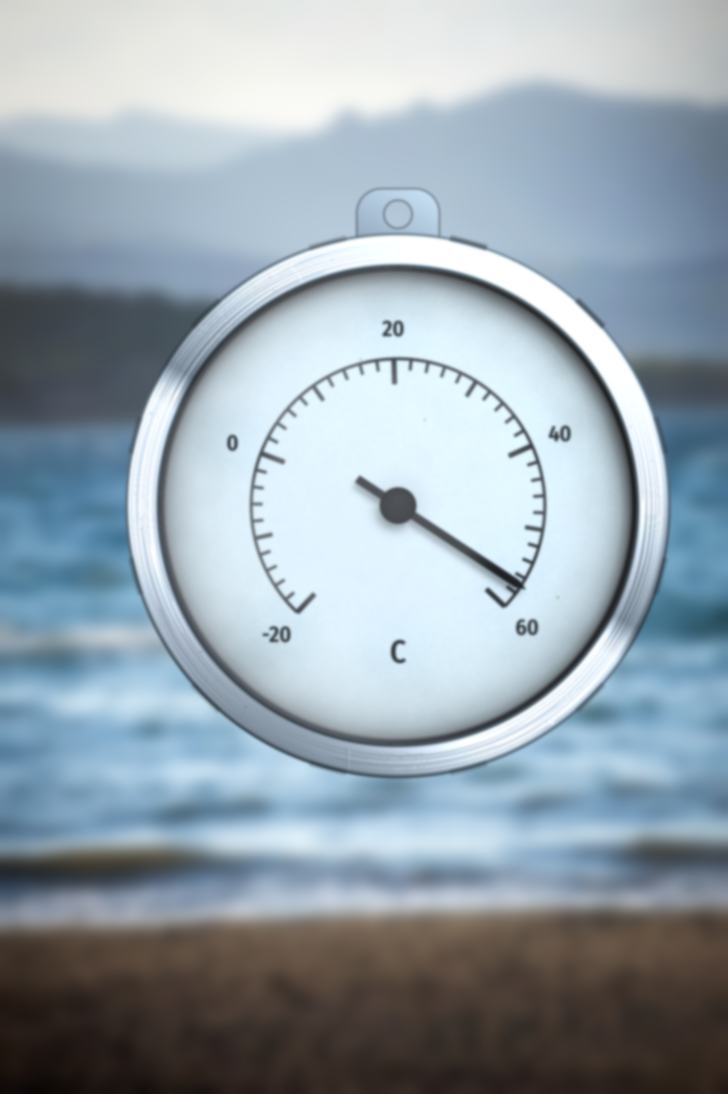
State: 57 (°C)
